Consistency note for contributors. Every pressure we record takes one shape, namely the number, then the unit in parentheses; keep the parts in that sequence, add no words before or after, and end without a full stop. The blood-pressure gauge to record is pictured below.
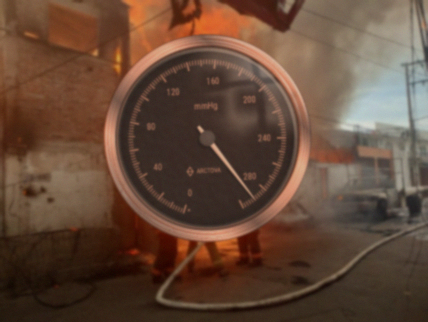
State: 290 (mmHg)
